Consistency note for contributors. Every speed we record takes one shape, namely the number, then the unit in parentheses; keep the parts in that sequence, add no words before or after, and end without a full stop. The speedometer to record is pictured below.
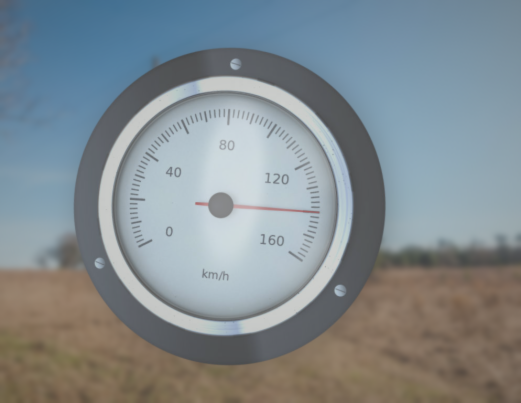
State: 140 (km/h)
